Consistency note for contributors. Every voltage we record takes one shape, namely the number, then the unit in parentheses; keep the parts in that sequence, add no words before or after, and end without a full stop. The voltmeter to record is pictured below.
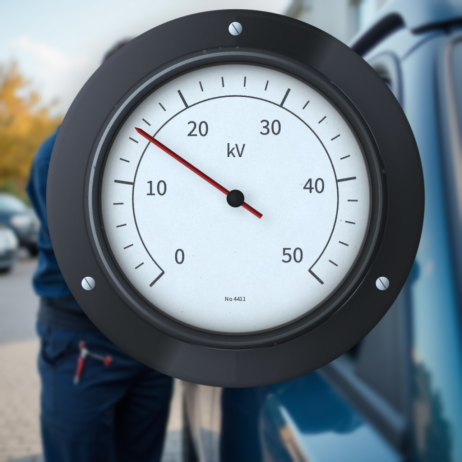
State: 15 (kV)
